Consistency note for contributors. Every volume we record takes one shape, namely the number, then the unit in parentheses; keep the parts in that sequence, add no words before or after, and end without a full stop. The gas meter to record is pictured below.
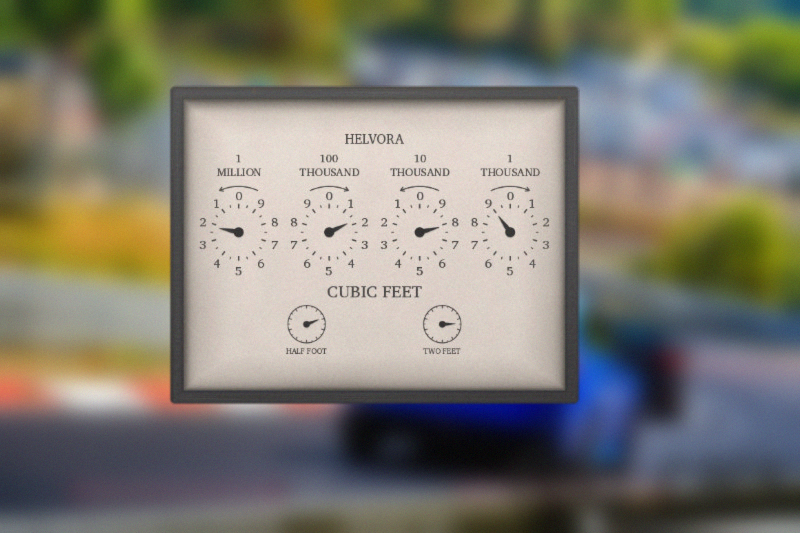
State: 217900 (ft³)
